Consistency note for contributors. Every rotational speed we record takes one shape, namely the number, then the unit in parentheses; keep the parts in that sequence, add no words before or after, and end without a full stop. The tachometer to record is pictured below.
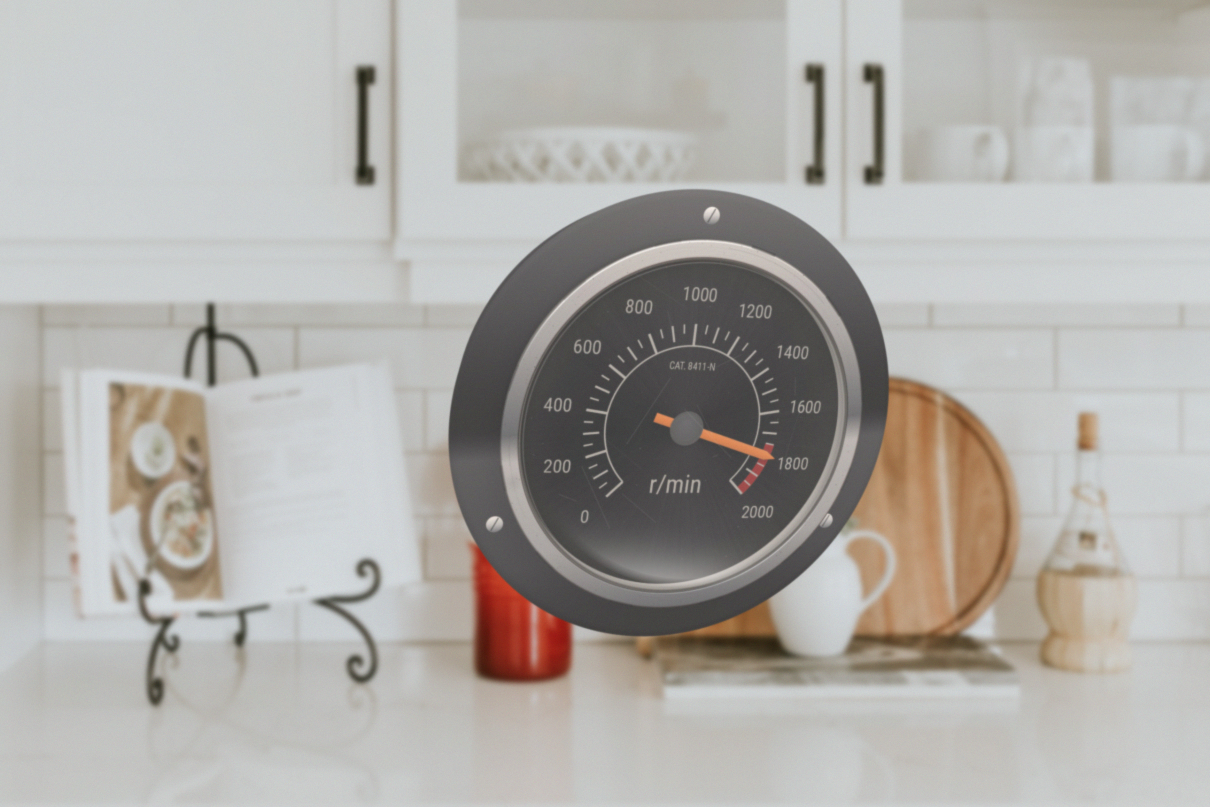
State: 1800 (rpm)
